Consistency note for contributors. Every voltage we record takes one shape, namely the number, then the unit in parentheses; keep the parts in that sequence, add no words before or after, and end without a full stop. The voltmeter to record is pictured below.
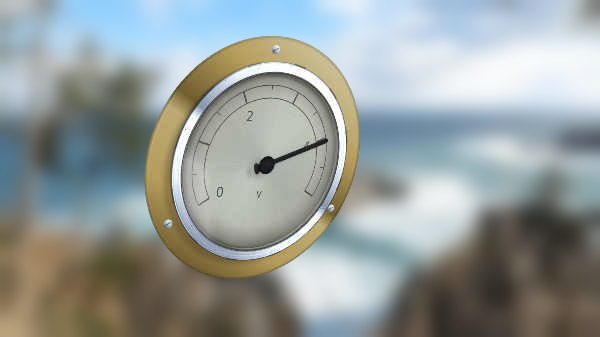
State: 4 (V)
